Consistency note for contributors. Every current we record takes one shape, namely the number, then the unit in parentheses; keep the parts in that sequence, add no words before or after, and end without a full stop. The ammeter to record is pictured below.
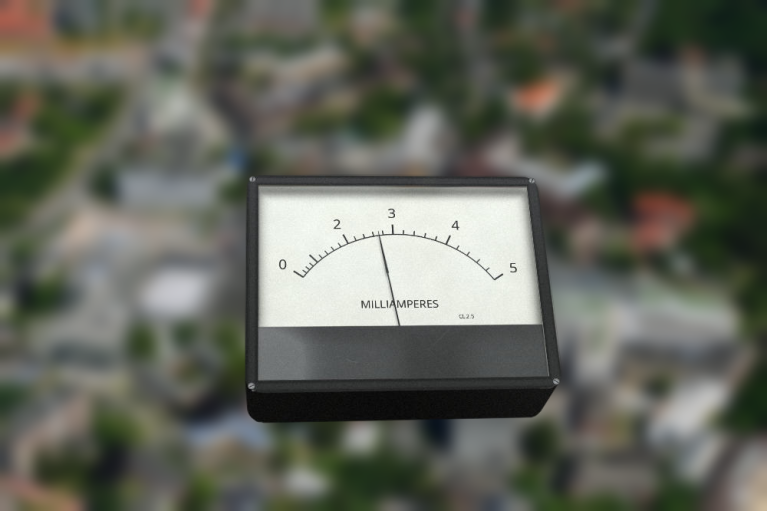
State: 2.7 (mA)
